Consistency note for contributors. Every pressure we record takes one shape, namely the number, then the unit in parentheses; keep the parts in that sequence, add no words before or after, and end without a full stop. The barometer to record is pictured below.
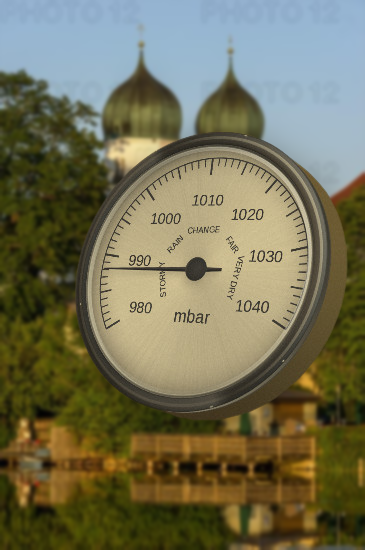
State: 988 (mbar)
